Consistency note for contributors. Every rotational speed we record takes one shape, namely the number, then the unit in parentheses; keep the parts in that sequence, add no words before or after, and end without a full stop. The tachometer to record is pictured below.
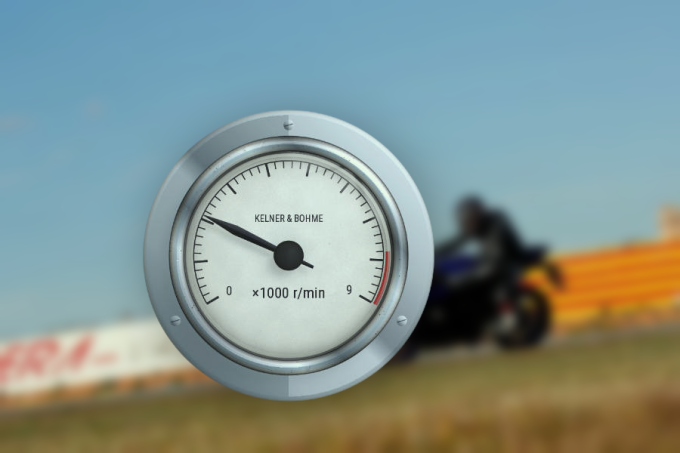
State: 2100 (rpm)
